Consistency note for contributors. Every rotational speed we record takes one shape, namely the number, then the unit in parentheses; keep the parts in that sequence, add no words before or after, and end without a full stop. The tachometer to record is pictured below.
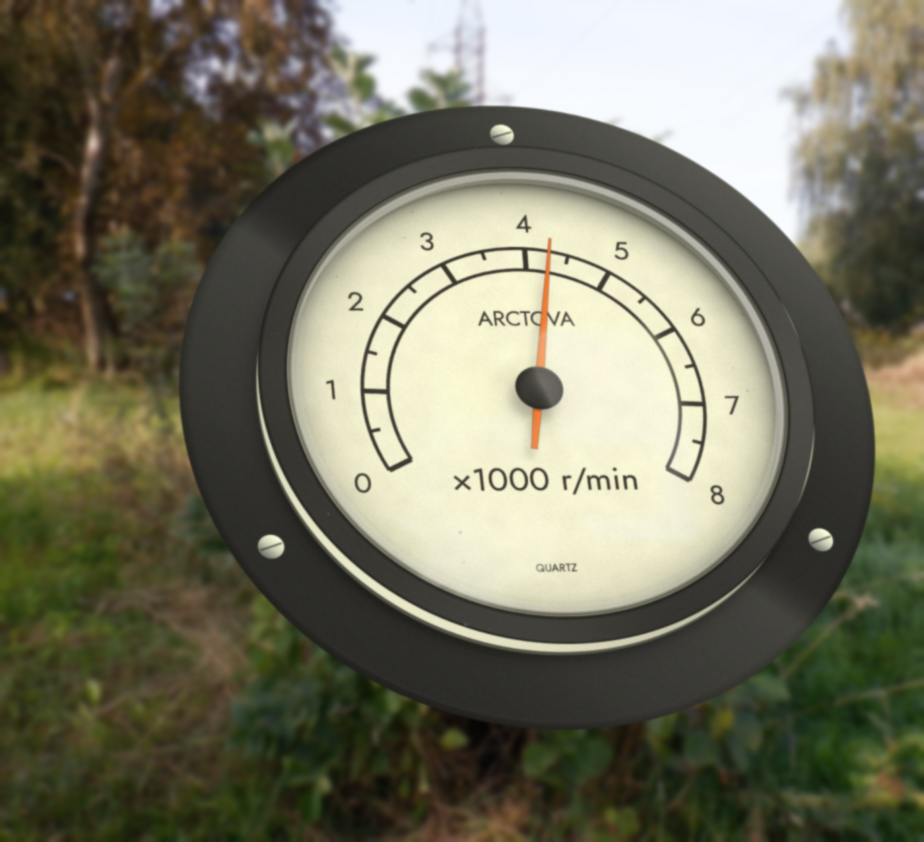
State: 4250 (rpm)
